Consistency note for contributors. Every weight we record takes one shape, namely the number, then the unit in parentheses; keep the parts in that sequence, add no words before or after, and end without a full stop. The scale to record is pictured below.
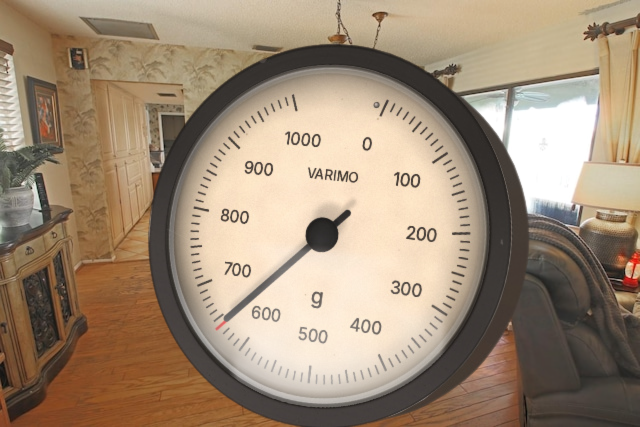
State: 640 (g)
